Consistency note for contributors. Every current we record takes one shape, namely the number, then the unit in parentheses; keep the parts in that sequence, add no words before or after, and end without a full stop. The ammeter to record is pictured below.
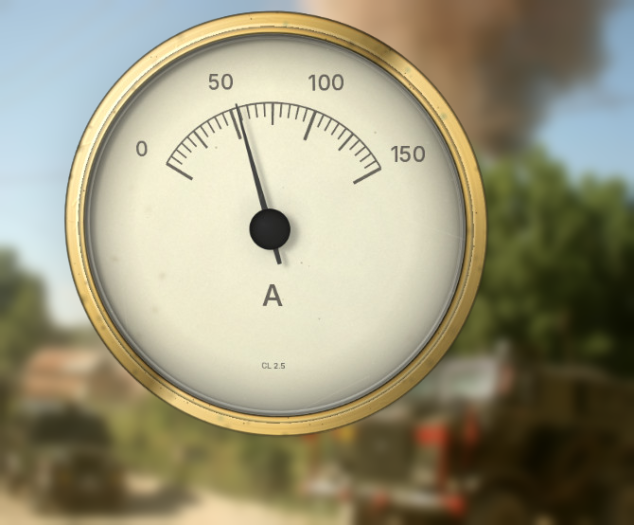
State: 55 (A)
